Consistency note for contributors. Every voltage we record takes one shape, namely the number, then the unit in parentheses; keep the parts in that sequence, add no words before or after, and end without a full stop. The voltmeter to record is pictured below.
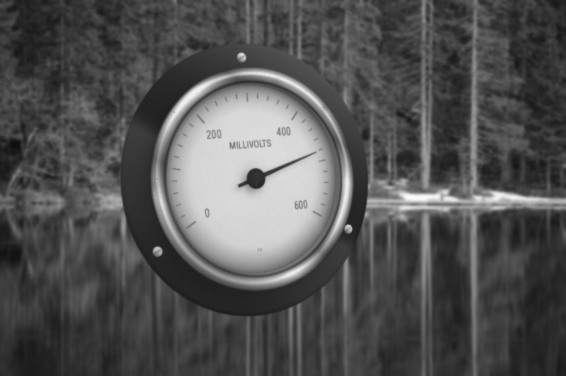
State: 480 (mV)
